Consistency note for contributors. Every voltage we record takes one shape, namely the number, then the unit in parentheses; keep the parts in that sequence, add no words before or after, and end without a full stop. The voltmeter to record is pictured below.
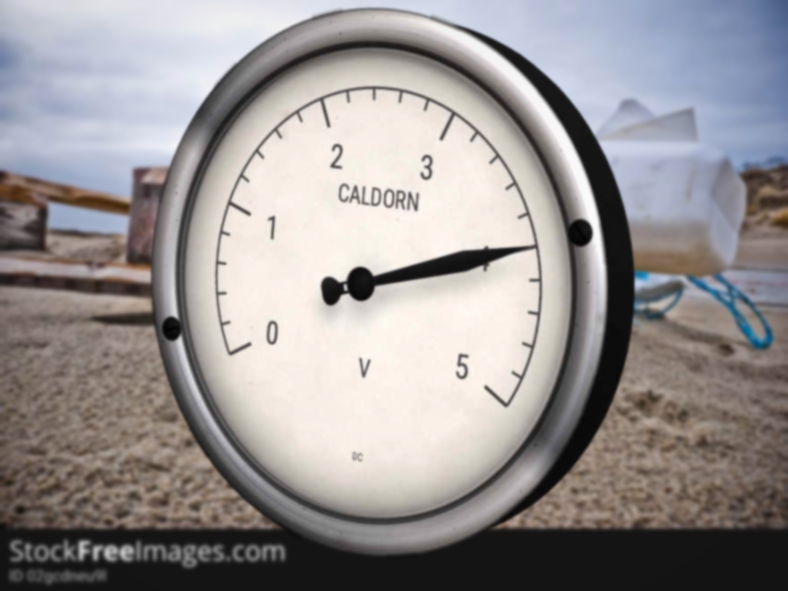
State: 4 (V)
